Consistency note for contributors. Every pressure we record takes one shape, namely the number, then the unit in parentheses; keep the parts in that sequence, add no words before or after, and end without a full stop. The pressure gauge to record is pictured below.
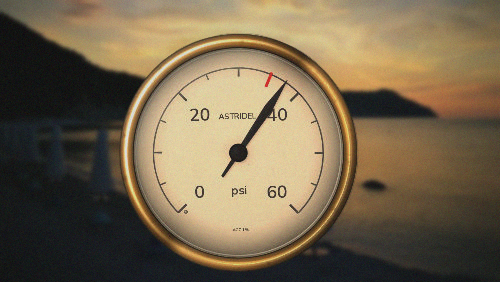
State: 37.5 (psi)
